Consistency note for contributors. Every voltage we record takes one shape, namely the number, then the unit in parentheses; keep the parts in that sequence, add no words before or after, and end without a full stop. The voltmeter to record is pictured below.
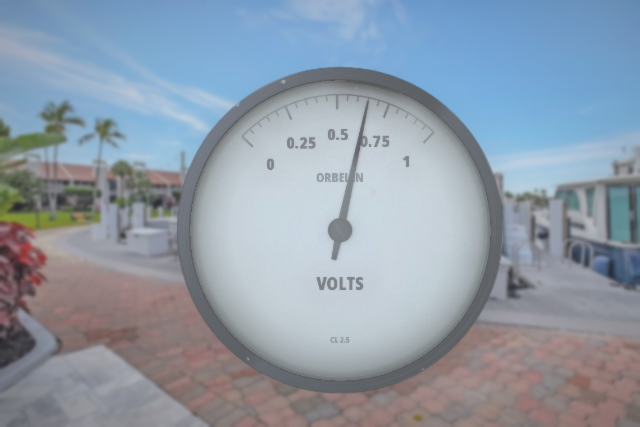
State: 0.65 (V)
